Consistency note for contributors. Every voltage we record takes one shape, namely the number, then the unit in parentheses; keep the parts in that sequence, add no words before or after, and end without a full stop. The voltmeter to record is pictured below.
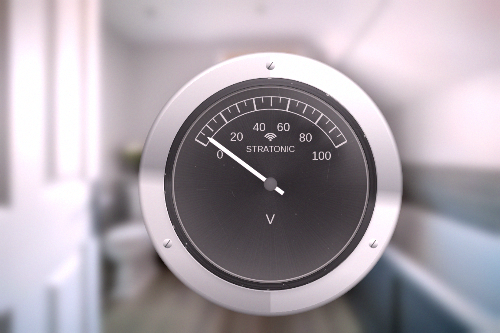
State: 5 (V)
